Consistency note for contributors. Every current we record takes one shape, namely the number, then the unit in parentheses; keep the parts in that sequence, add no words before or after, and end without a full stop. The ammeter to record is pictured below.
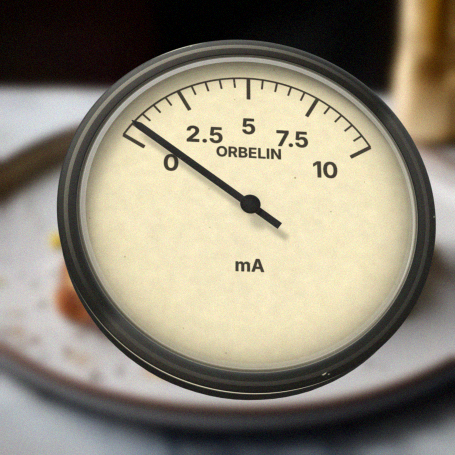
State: 0.5 (mA)
